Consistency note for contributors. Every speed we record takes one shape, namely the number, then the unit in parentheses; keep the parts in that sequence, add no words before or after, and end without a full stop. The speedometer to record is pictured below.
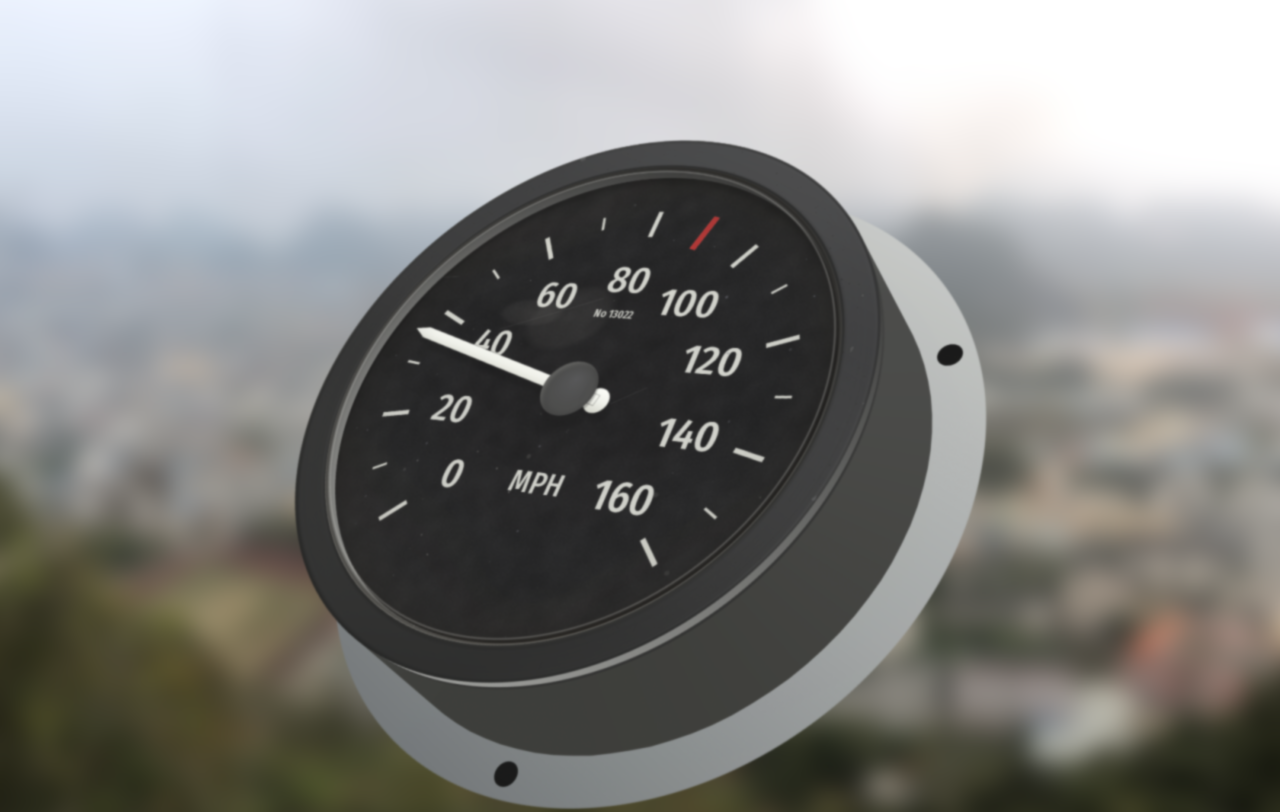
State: 35 (mph)
